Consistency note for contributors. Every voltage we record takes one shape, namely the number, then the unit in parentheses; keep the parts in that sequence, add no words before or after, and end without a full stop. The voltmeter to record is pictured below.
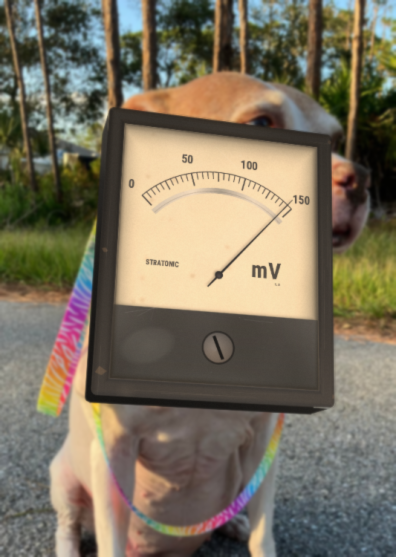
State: 145 (mV)
